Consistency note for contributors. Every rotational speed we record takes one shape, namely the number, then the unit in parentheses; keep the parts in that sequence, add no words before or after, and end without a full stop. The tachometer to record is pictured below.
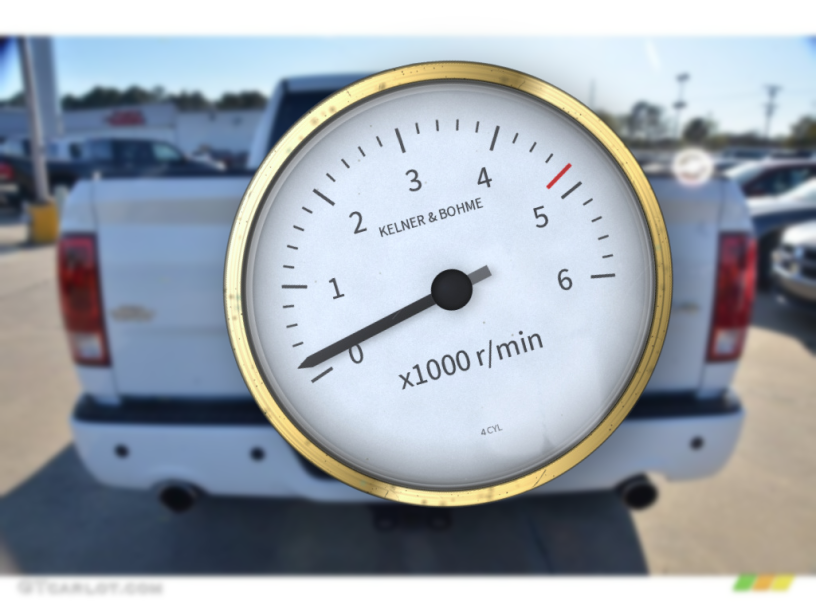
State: 200 (rpm)
